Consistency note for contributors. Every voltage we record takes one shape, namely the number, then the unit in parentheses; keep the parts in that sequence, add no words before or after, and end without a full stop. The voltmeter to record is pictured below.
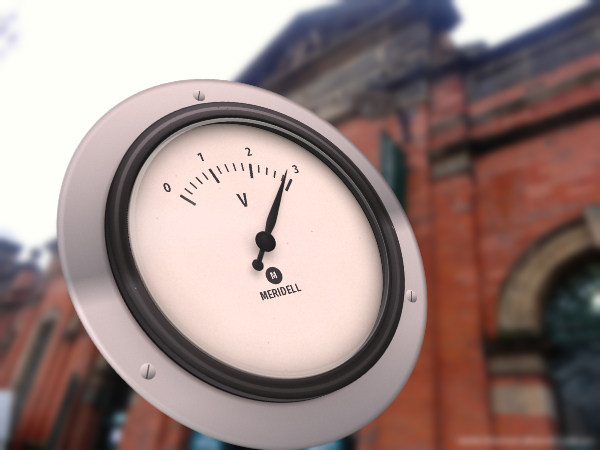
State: 2.8 (V)
